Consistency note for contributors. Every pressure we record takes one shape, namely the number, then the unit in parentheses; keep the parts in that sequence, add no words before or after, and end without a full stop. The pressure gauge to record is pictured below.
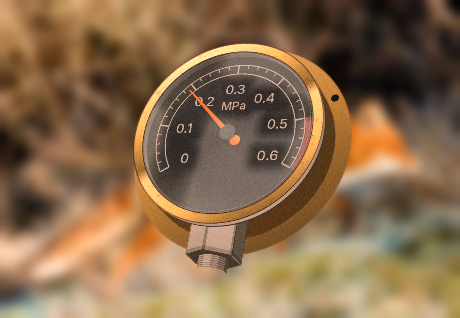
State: 0.19 (MPa)
